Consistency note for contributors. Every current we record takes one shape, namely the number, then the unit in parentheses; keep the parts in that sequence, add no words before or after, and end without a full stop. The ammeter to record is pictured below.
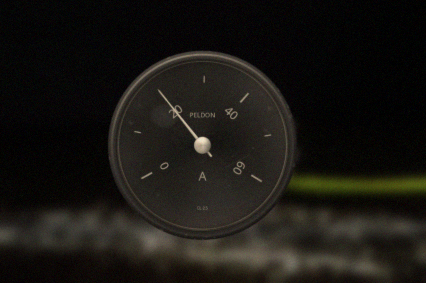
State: 20 (A)
